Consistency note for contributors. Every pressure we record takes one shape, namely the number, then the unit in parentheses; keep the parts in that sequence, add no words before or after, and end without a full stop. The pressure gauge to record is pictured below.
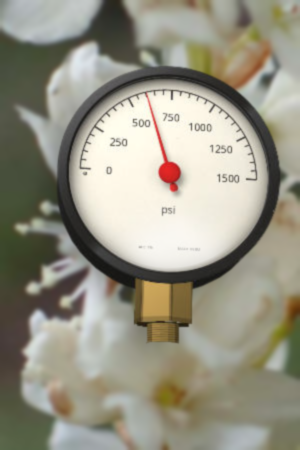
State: 600 (psi)
